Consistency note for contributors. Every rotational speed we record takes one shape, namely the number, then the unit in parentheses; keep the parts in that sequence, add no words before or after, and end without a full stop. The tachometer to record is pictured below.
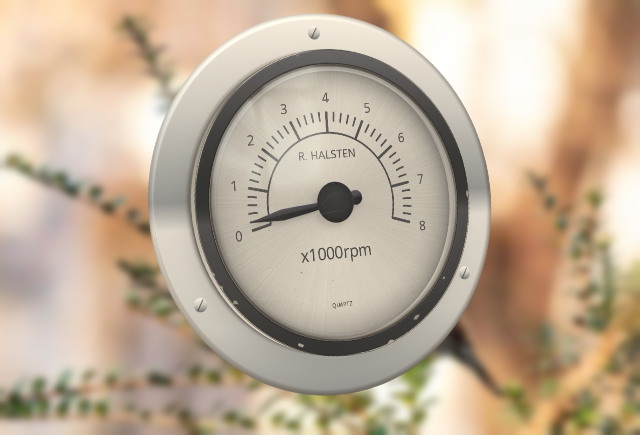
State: 200 (rpm)
